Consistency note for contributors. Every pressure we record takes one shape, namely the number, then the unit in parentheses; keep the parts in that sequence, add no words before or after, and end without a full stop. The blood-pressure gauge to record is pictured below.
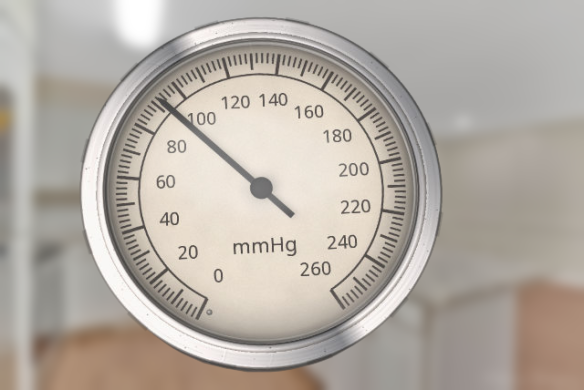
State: 92 (mmHg)
